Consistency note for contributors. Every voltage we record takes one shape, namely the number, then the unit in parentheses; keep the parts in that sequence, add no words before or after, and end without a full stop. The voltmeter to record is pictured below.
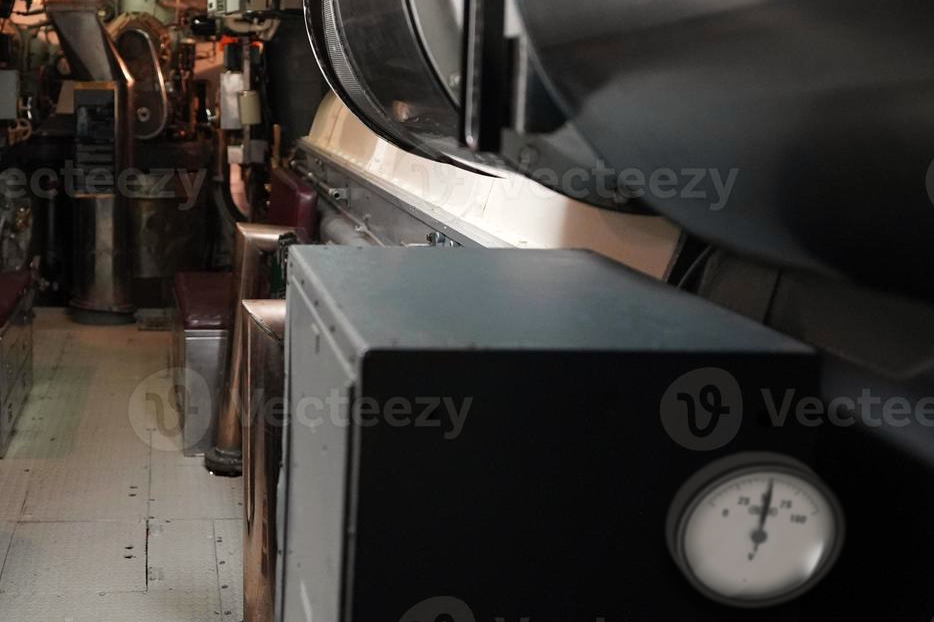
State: 50 (V)
